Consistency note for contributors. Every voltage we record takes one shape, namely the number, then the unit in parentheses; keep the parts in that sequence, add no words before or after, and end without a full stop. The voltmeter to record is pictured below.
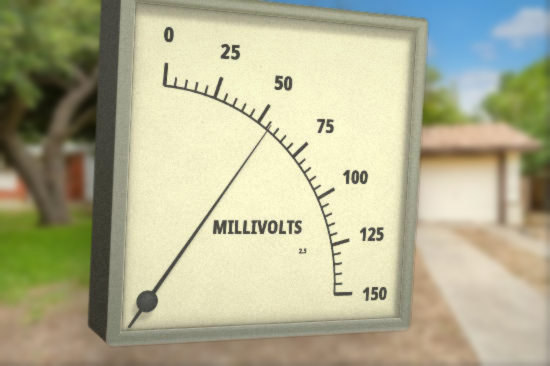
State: 55 (mV)
